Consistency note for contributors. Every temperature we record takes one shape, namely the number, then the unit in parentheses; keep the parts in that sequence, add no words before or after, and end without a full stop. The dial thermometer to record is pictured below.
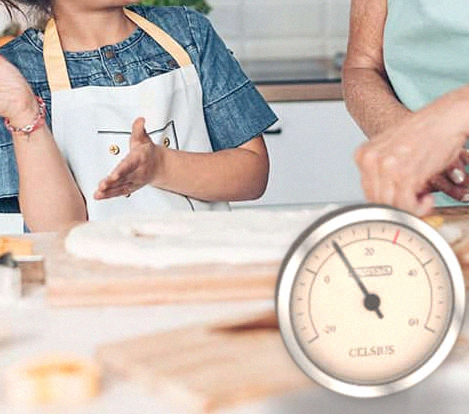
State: 10 (°C)
